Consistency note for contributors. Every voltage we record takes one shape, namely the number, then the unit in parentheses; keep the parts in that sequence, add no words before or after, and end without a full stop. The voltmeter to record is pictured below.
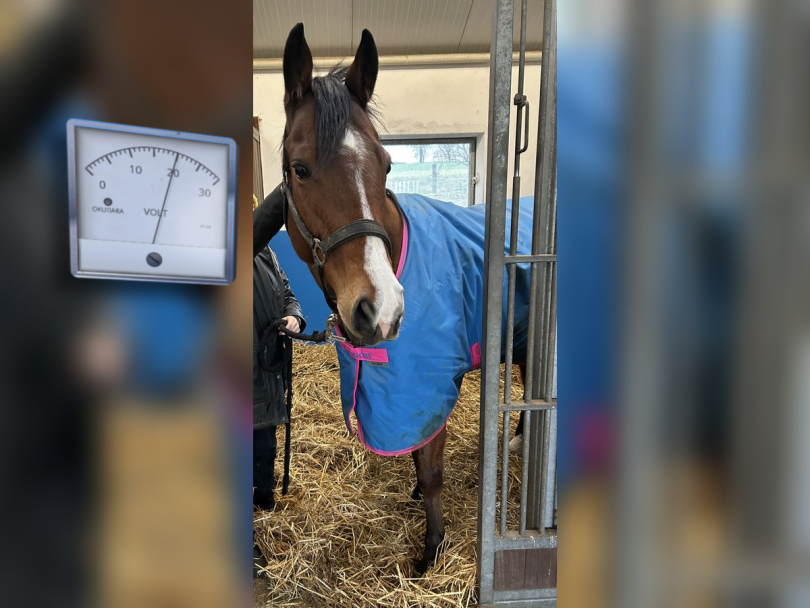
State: 20 (V)
